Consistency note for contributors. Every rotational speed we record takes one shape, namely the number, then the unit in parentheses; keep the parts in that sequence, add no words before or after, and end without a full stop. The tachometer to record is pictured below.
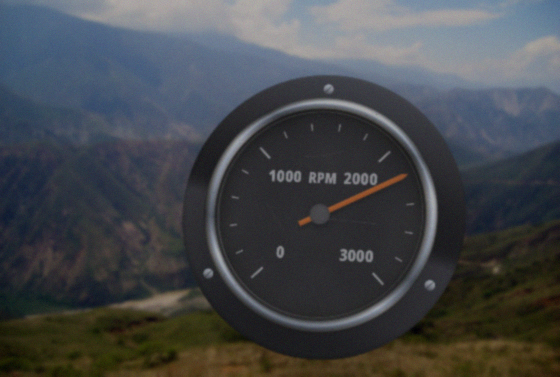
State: 2200 (rpm)
